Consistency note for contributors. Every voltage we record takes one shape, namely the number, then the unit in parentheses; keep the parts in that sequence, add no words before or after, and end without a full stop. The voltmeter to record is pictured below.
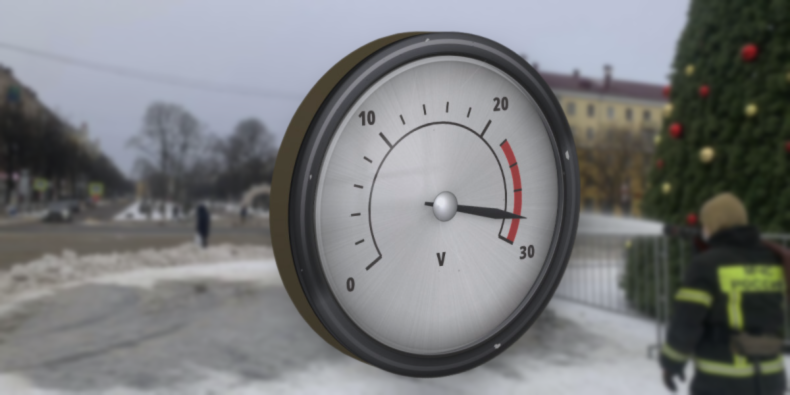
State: 28 (V)
